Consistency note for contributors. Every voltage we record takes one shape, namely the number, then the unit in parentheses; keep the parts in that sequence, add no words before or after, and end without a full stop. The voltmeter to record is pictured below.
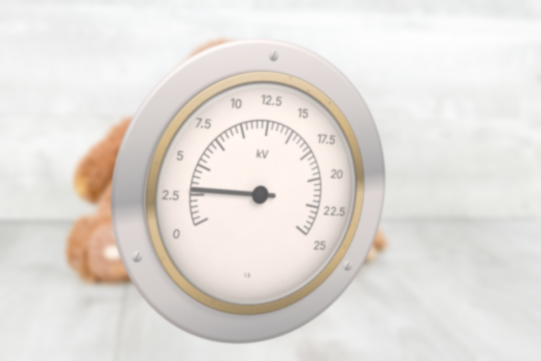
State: 3 (kV)
